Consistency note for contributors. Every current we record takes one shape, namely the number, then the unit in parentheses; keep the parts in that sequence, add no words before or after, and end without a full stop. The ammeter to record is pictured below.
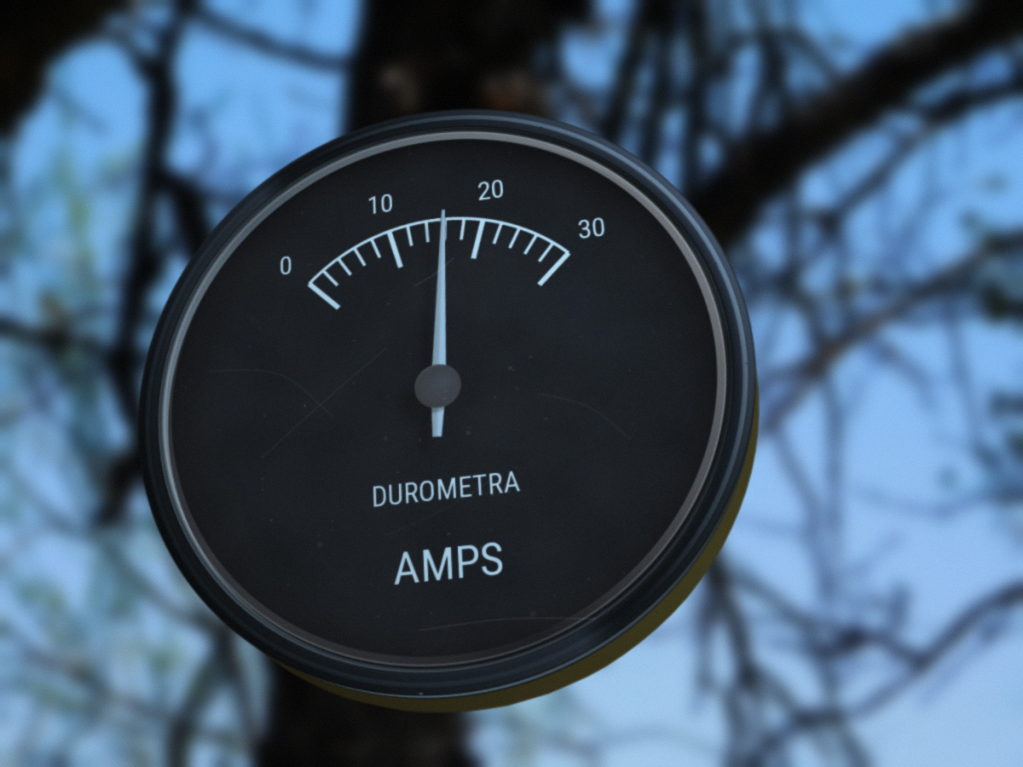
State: 16 (A)
